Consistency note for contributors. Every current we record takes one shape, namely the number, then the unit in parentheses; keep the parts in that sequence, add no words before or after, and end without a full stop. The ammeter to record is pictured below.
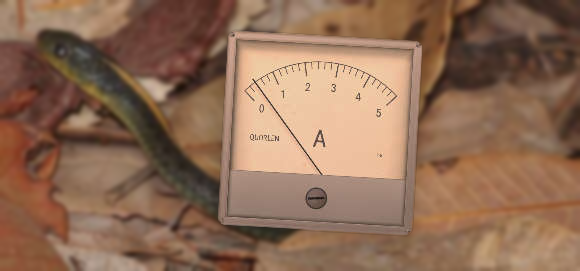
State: 0.4 (A)
